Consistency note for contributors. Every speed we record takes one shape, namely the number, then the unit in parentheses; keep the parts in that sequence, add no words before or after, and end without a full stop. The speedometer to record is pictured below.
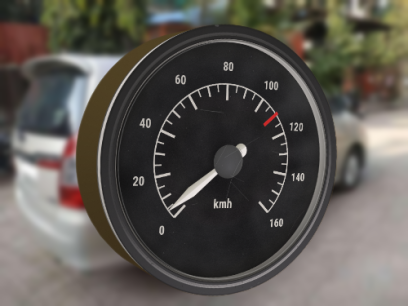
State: 5 (km/h)
